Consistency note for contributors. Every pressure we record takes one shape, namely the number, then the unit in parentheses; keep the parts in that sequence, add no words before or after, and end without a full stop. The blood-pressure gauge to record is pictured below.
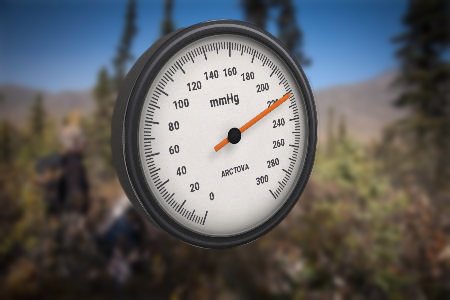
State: 220 (mmHg)
